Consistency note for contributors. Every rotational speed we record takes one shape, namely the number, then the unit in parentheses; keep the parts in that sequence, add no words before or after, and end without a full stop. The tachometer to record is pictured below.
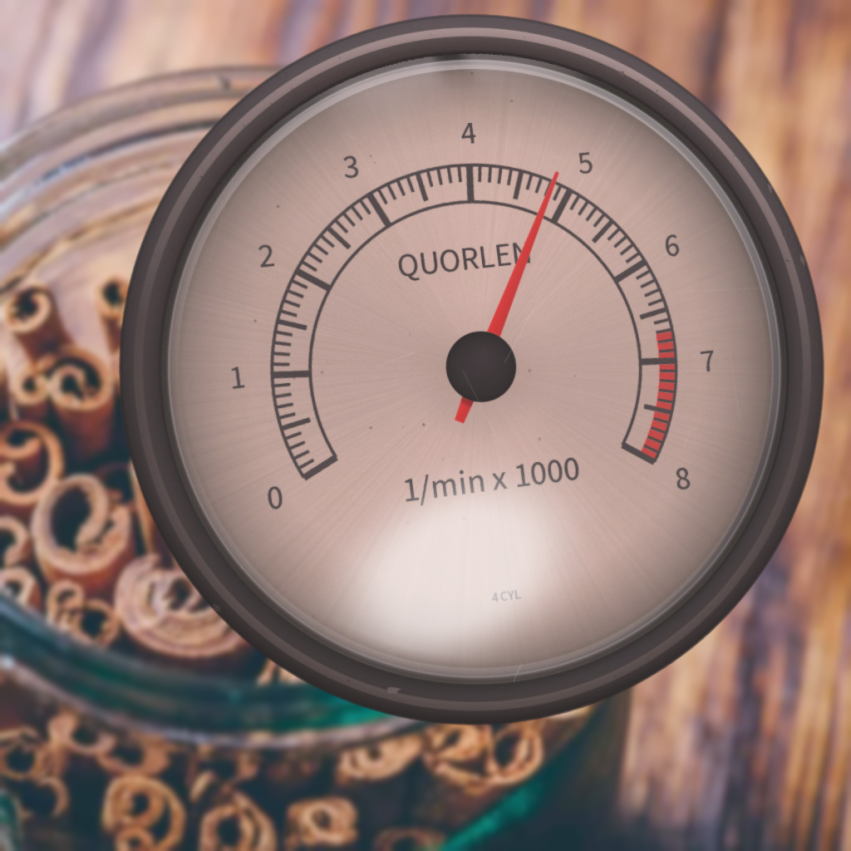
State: 4800 (rpm)
